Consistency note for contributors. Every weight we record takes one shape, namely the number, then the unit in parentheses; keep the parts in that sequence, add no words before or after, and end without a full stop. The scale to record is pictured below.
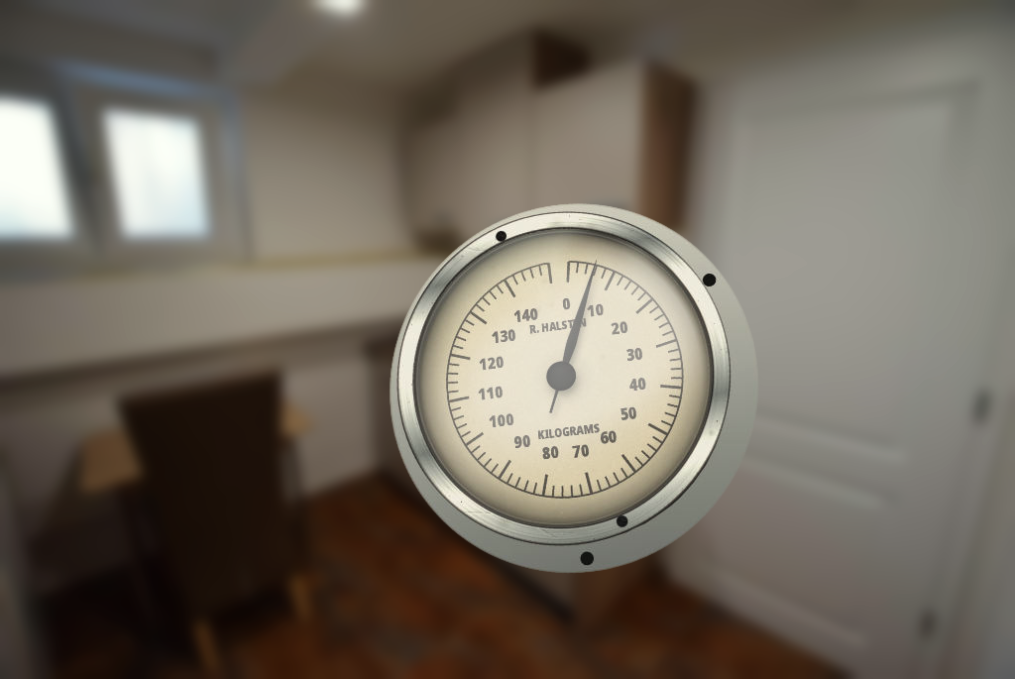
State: 6 (kg)
